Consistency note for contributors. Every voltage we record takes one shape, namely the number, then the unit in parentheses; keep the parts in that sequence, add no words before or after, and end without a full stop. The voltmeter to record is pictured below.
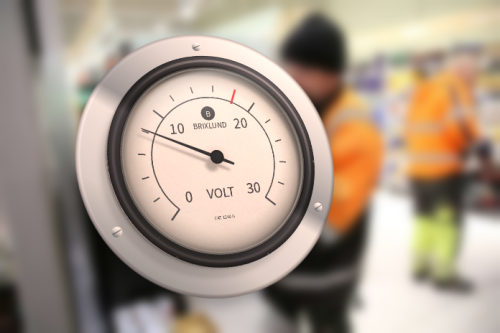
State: 8 (V)
